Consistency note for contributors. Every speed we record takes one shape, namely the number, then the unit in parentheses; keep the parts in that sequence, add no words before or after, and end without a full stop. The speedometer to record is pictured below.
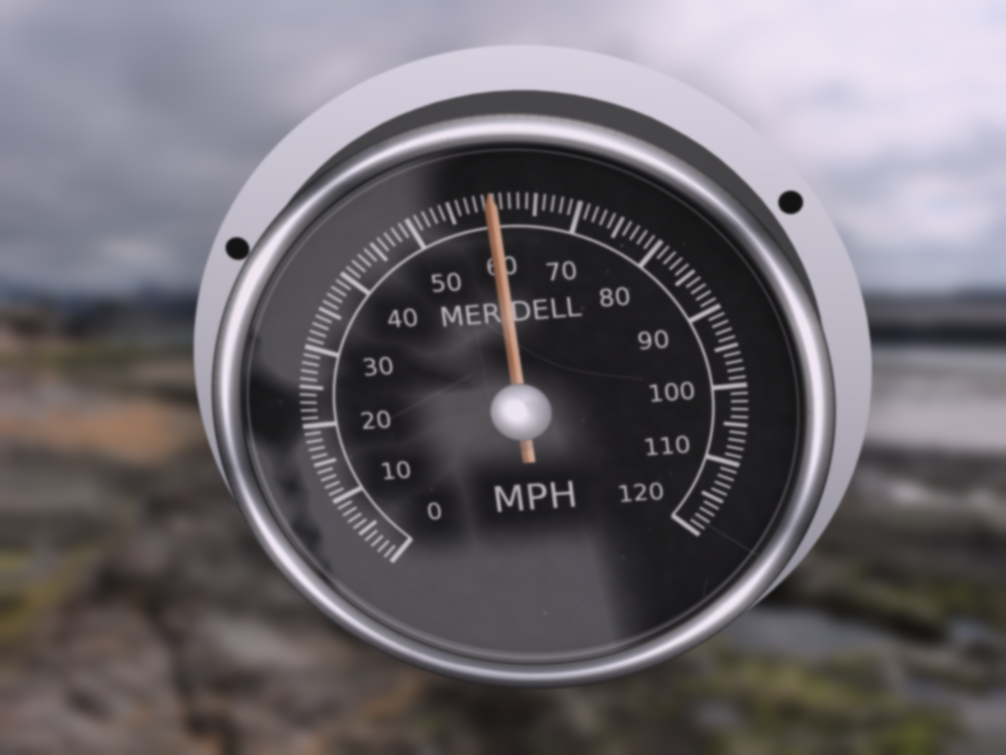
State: 60 (mph)
